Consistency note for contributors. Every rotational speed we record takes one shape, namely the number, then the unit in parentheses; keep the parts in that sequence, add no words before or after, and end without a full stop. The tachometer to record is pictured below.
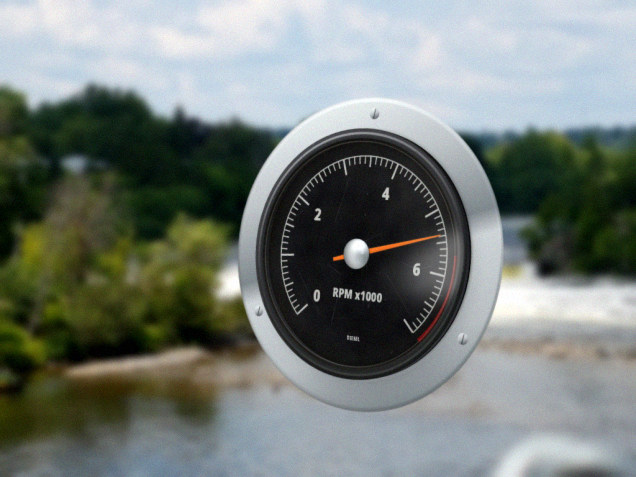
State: 5400 (rpm)
